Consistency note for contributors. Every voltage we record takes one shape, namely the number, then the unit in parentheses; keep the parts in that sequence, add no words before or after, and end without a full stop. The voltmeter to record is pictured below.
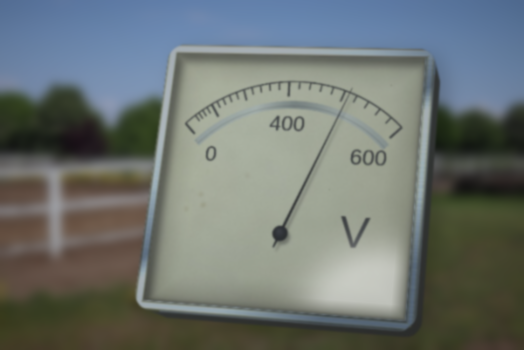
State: 510 (V)
